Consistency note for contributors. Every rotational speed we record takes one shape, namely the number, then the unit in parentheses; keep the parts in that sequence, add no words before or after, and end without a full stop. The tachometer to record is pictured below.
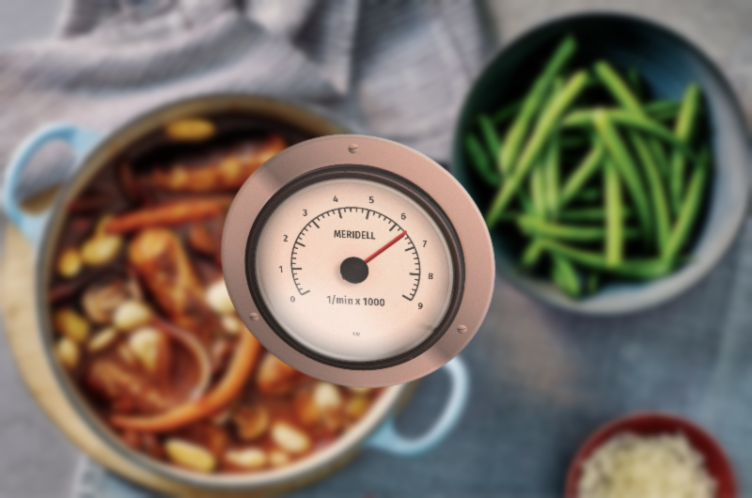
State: 6400 (rpm)
